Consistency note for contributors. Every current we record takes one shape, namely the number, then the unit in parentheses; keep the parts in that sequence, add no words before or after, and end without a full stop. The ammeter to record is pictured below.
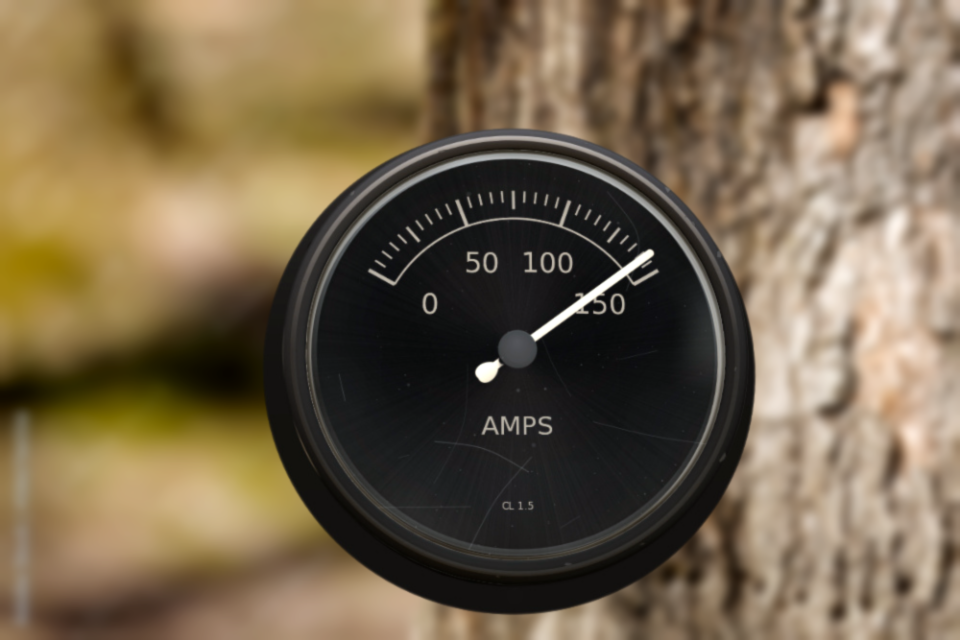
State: 142.5 (A)
